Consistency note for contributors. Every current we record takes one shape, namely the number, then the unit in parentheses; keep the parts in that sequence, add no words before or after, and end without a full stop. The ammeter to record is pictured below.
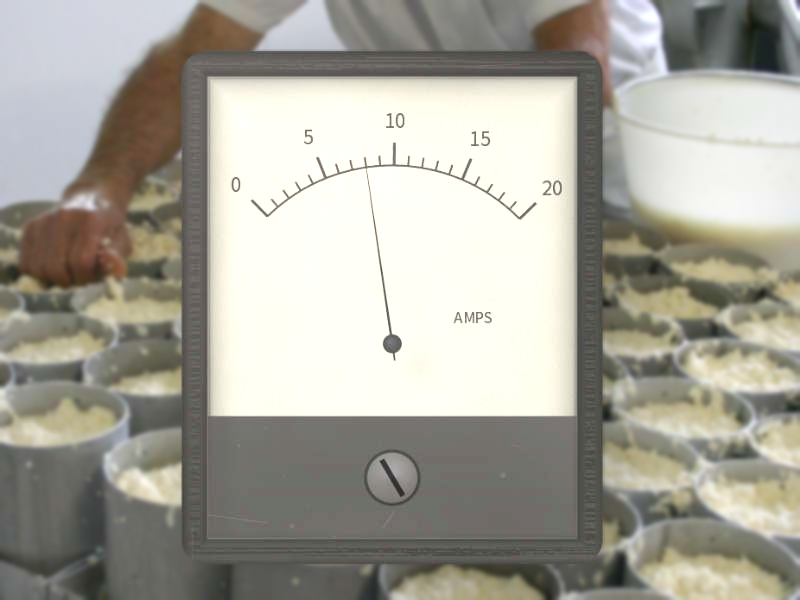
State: 8 (A)
